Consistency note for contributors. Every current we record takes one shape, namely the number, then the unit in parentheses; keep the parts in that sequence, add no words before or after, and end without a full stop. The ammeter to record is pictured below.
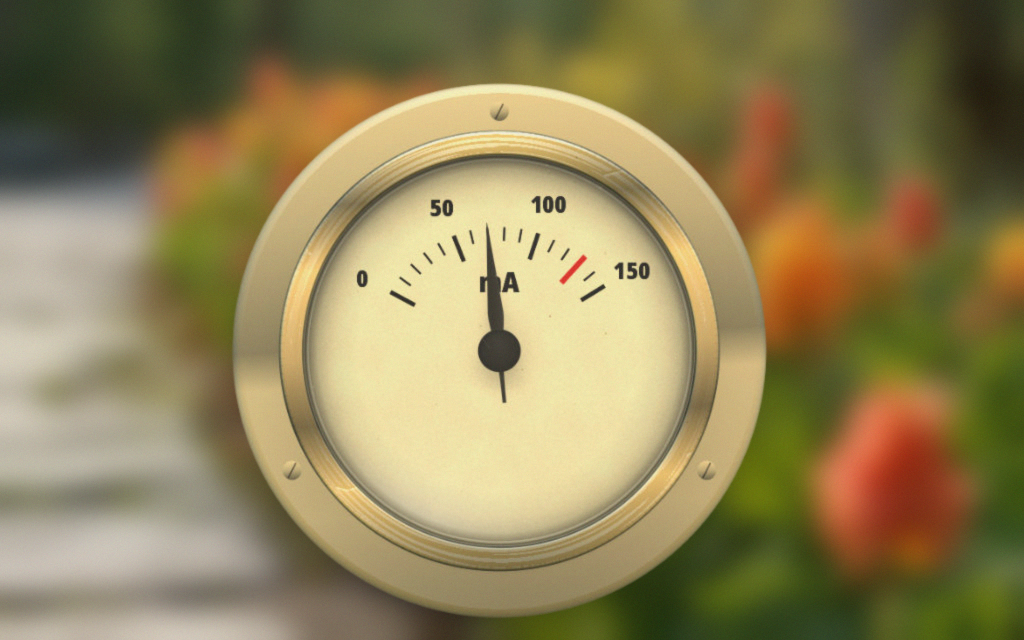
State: 70 (mA)
